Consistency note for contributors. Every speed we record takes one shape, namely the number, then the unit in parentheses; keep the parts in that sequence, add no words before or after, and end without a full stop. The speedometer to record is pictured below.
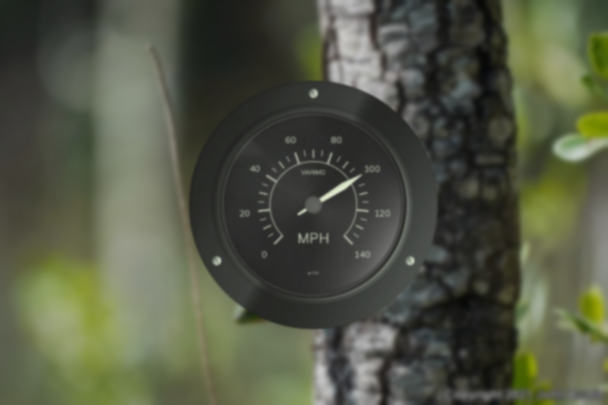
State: 100 (mph)
